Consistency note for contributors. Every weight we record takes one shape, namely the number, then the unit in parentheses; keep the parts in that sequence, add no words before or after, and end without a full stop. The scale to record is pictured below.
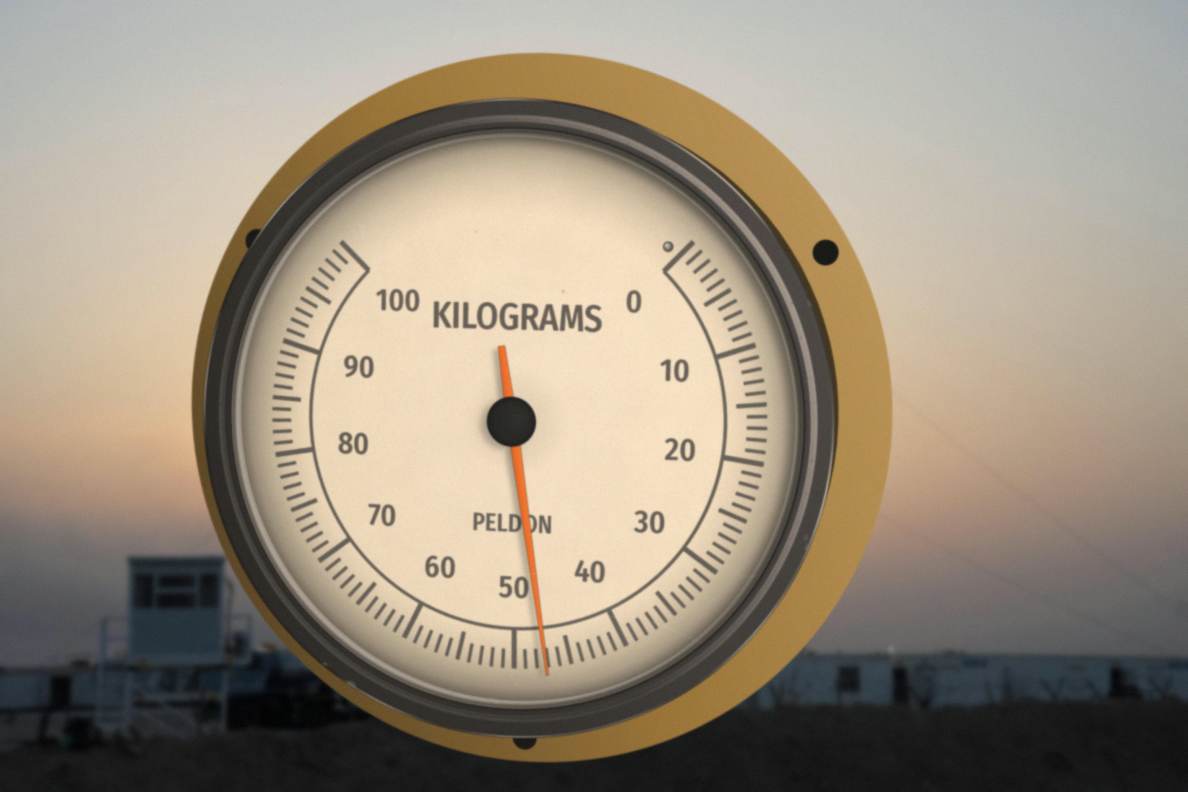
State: 47 (kg)
